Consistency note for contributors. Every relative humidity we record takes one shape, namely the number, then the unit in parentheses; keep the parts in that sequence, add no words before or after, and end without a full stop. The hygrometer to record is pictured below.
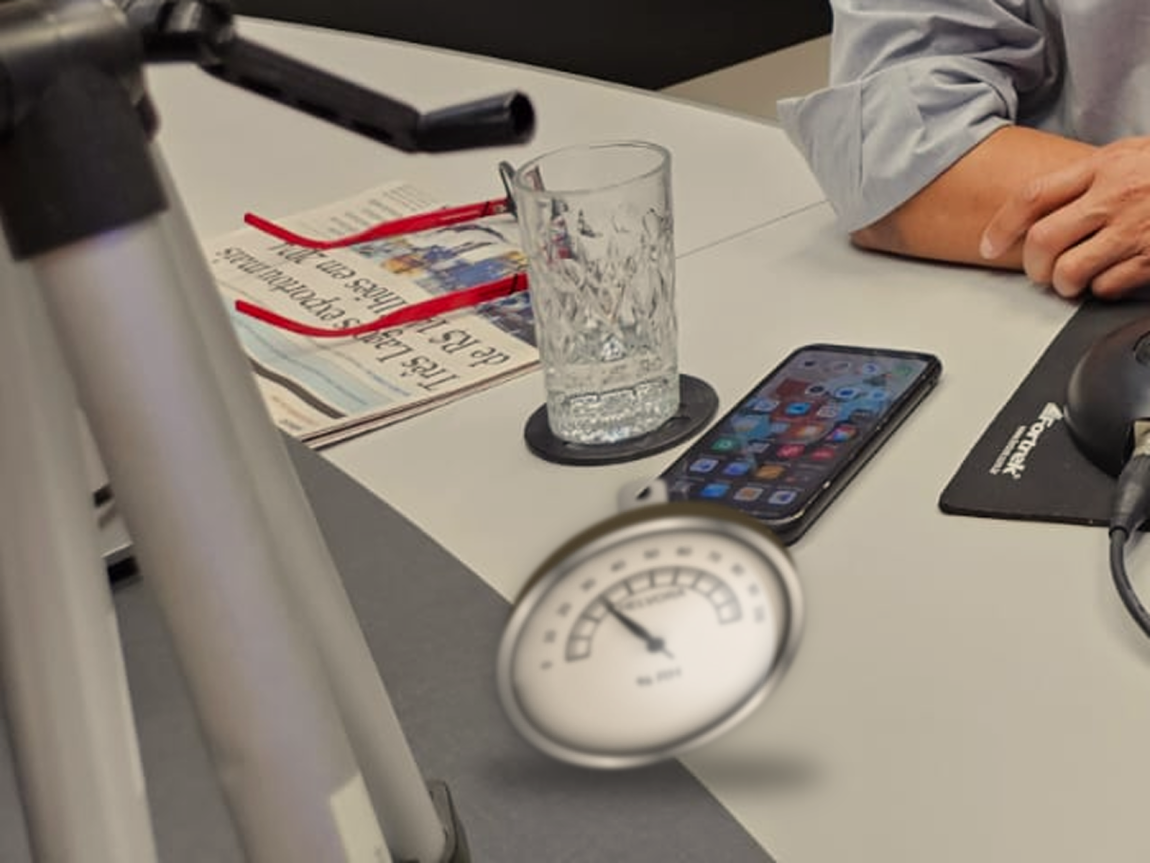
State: 30 (%)
